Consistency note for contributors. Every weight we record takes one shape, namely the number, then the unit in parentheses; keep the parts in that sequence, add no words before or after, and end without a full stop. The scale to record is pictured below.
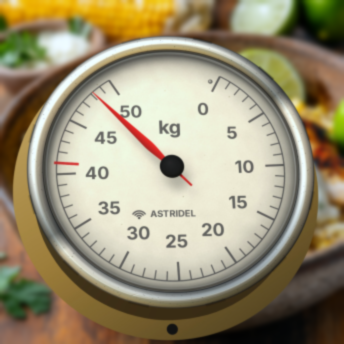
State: 48 (kg)
